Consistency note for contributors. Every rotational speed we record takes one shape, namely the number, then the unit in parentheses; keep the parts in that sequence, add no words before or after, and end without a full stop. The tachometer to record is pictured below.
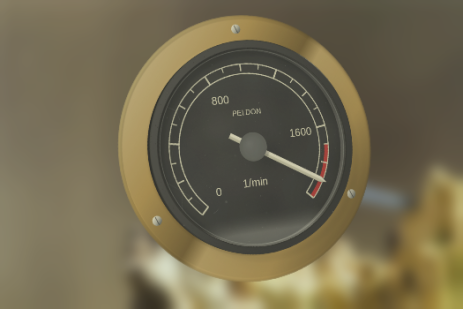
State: 1900 (rpm)
